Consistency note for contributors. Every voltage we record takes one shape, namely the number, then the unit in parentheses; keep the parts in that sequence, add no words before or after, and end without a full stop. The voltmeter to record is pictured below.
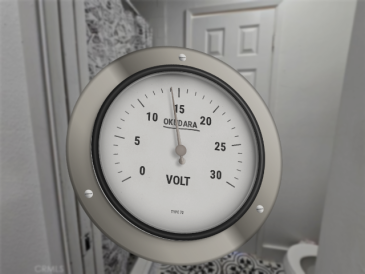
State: 14 (V)
